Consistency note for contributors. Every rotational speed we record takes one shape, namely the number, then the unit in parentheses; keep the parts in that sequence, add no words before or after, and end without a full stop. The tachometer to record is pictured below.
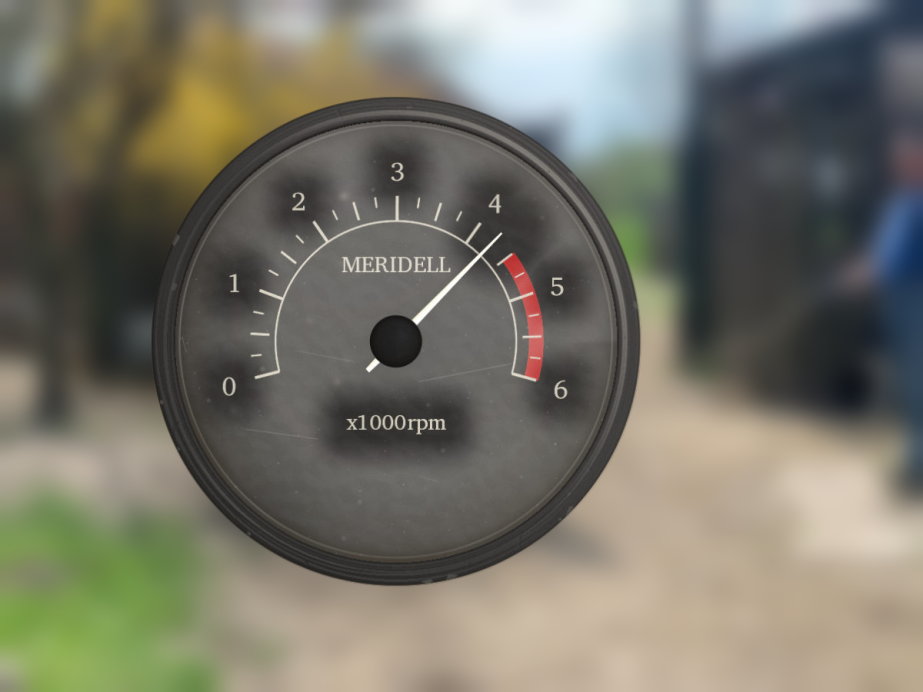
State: 4250 (rpm)
